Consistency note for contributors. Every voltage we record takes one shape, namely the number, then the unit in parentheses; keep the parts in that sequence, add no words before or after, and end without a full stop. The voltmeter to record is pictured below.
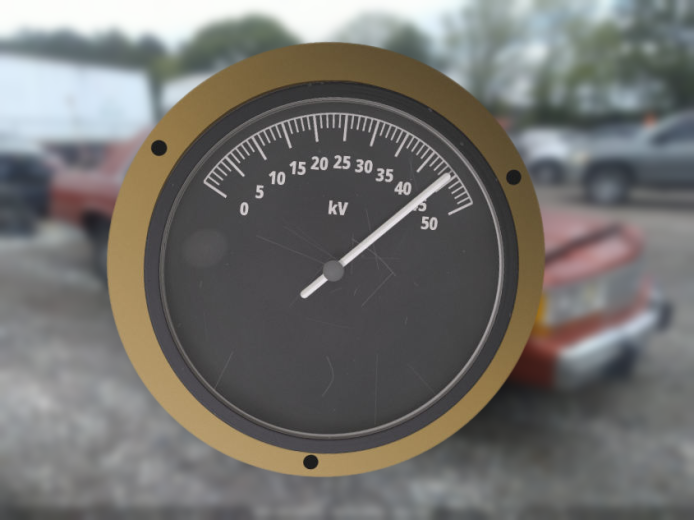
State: 44 (kV)
